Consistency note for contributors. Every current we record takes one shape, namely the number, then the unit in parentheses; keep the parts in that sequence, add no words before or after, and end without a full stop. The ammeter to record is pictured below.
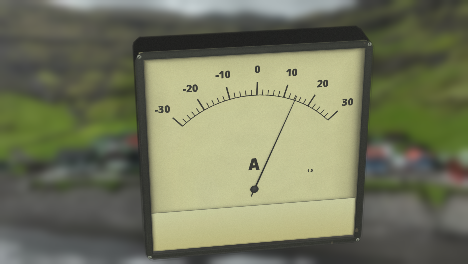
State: 14 (A)
